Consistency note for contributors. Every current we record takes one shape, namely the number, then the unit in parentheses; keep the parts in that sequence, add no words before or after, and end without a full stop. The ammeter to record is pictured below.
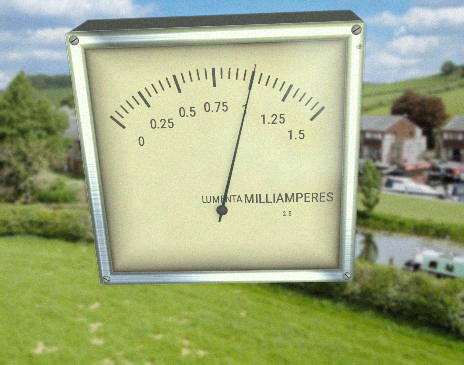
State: 1 (mA)
